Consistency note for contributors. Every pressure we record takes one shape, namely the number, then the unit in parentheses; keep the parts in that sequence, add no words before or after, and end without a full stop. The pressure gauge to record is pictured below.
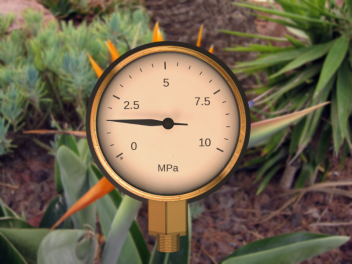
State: 1.5 (MPa)
